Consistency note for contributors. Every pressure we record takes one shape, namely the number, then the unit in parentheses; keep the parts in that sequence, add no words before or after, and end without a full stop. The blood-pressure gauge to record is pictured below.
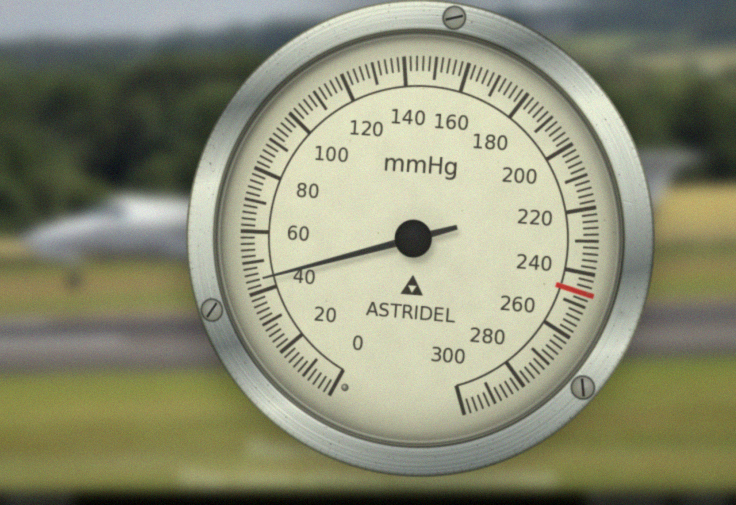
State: 44 (mmHg)
